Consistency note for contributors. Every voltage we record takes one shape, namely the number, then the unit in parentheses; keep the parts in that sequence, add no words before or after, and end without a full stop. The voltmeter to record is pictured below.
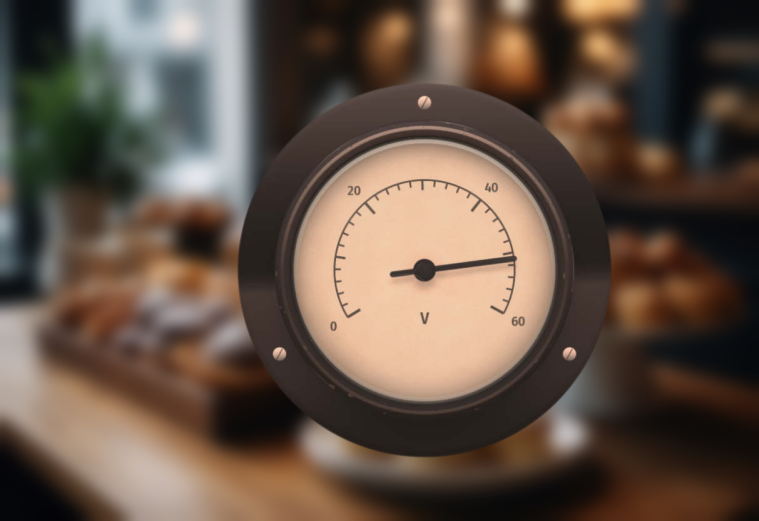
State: 51 (V)
